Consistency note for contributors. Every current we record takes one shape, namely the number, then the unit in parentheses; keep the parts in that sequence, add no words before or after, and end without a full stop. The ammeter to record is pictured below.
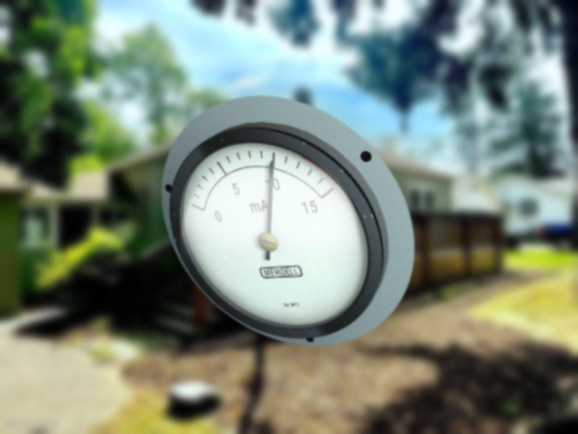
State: 10 (mA)
